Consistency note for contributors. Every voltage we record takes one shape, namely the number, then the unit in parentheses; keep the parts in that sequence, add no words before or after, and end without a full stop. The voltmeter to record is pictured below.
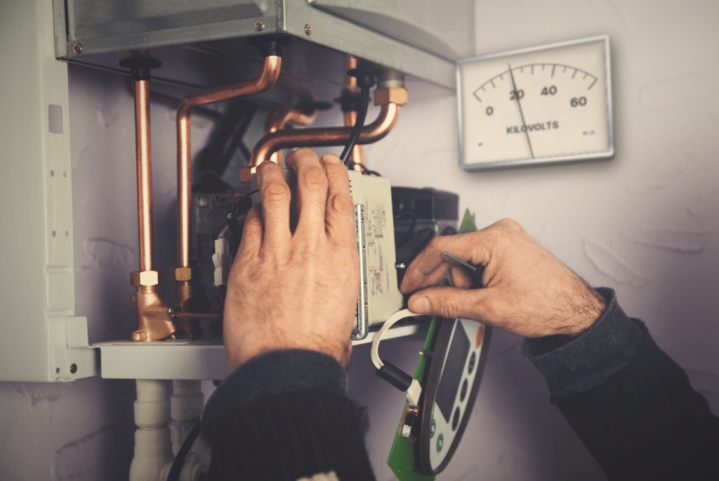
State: 20 (kV)
